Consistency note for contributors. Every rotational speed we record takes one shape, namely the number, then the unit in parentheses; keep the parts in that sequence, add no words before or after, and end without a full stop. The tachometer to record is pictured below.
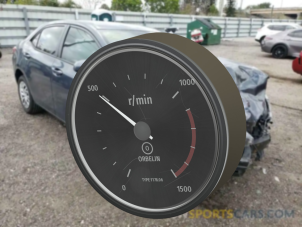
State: 500 (rpm)
